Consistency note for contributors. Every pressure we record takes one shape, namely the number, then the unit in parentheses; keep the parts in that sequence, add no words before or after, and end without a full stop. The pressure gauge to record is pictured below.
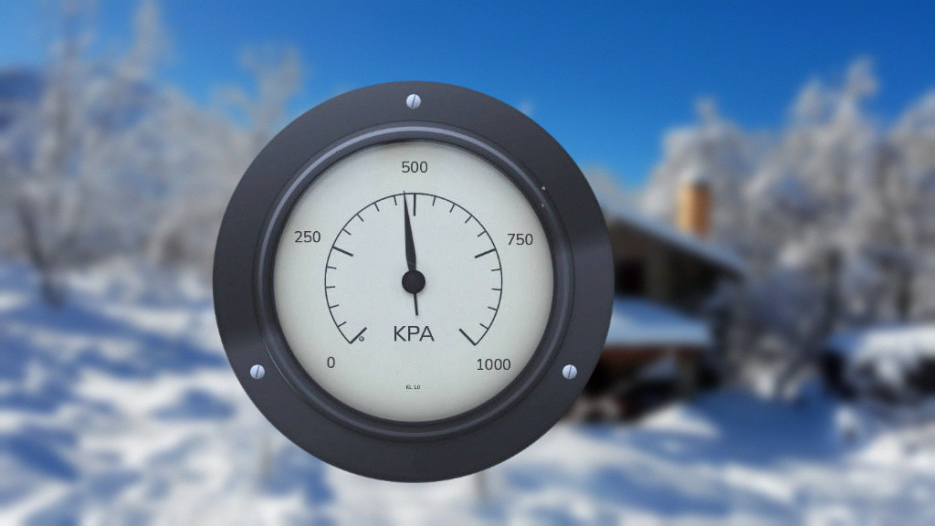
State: 475 (kPa)
